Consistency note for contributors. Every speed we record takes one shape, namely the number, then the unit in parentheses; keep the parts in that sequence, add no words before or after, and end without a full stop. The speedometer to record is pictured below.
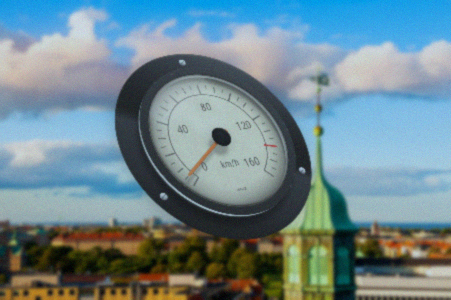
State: 5 (km/h)
